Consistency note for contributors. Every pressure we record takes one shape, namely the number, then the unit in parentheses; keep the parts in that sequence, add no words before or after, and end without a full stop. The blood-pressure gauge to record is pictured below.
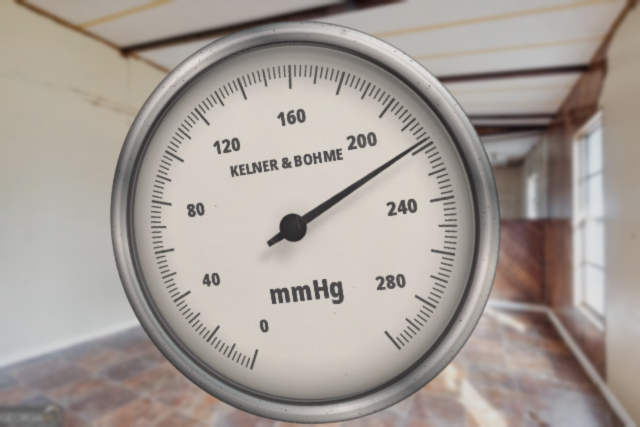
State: 218 (mmHg)
